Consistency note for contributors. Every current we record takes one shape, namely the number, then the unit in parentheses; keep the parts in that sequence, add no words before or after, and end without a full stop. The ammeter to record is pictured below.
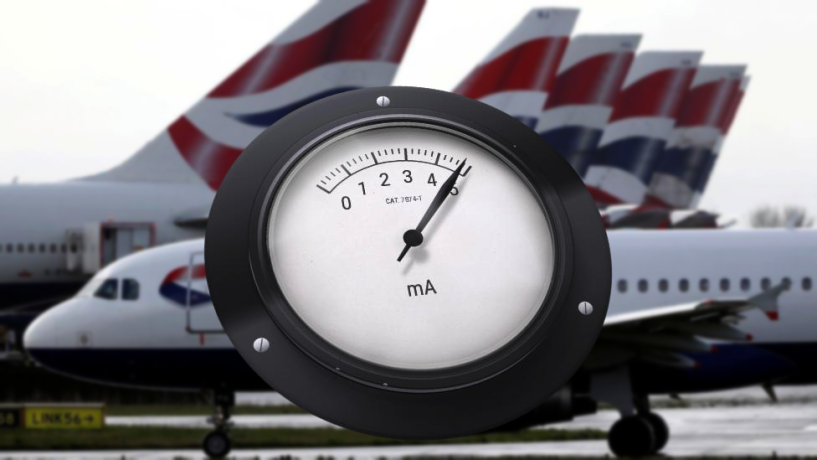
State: 4.8 (mA)
